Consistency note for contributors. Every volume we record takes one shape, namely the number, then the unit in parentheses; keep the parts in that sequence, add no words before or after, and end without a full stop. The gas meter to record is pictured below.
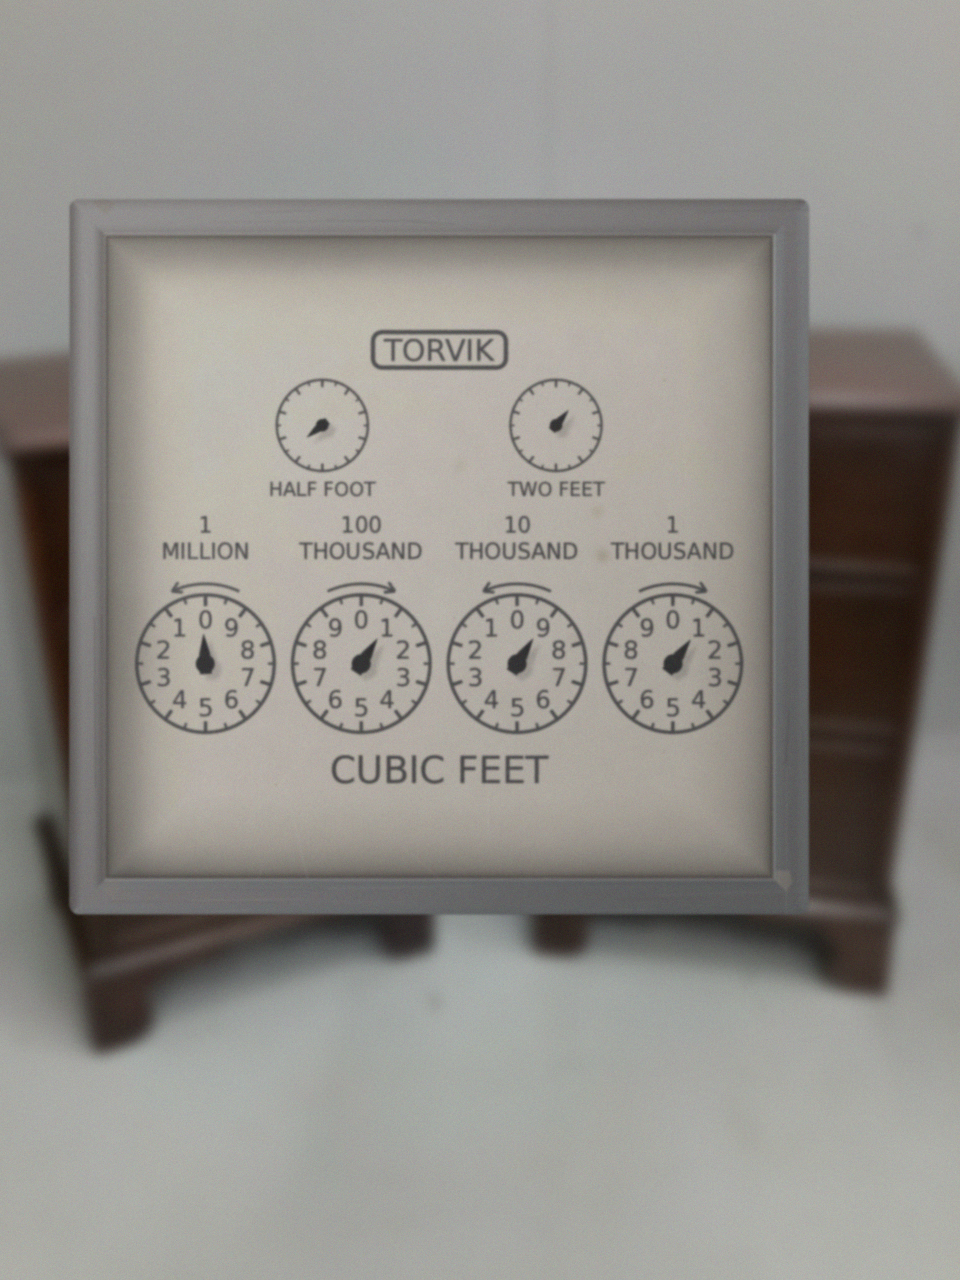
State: 9100 (ft³)
